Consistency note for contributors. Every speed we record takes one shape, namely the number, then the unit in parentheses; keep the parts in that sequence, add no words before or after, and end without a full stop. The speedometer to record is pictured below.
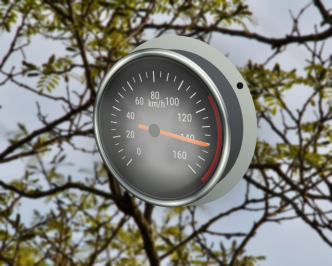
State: 140 (km/h)
